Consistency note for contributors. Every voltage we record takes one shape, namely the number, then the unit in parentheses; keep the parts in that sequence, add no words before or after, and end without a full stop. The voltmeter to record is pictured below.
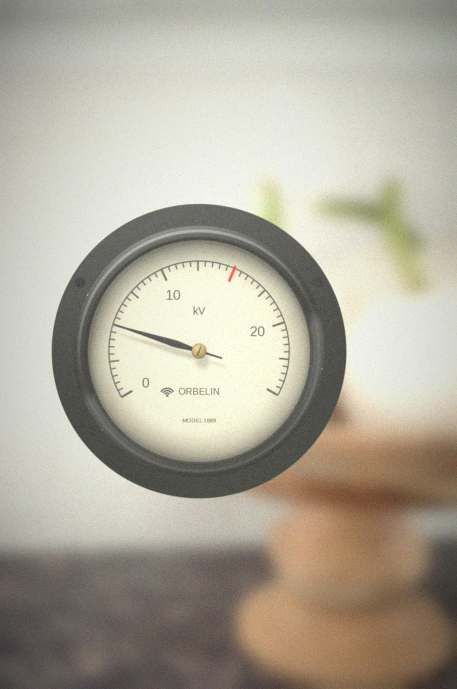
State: 5 (kV)
